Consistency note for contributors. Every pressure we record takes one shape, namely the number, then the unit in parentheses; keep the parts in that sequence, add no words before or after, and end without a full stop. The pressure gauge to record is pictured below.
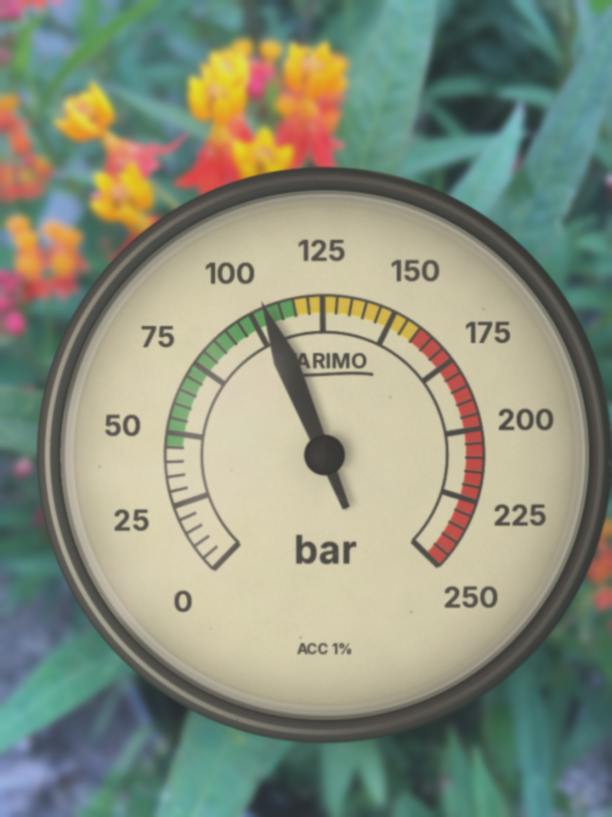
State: 105 (bar)
